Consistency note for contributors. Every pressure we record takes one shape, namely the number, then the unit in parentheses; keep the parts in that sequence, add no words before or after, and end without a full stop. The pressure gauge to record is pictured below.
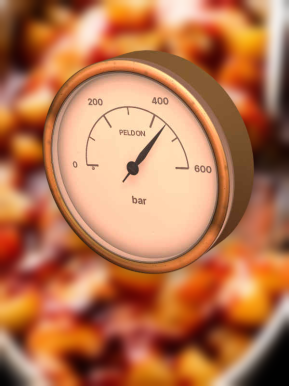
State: 450 (bar)
